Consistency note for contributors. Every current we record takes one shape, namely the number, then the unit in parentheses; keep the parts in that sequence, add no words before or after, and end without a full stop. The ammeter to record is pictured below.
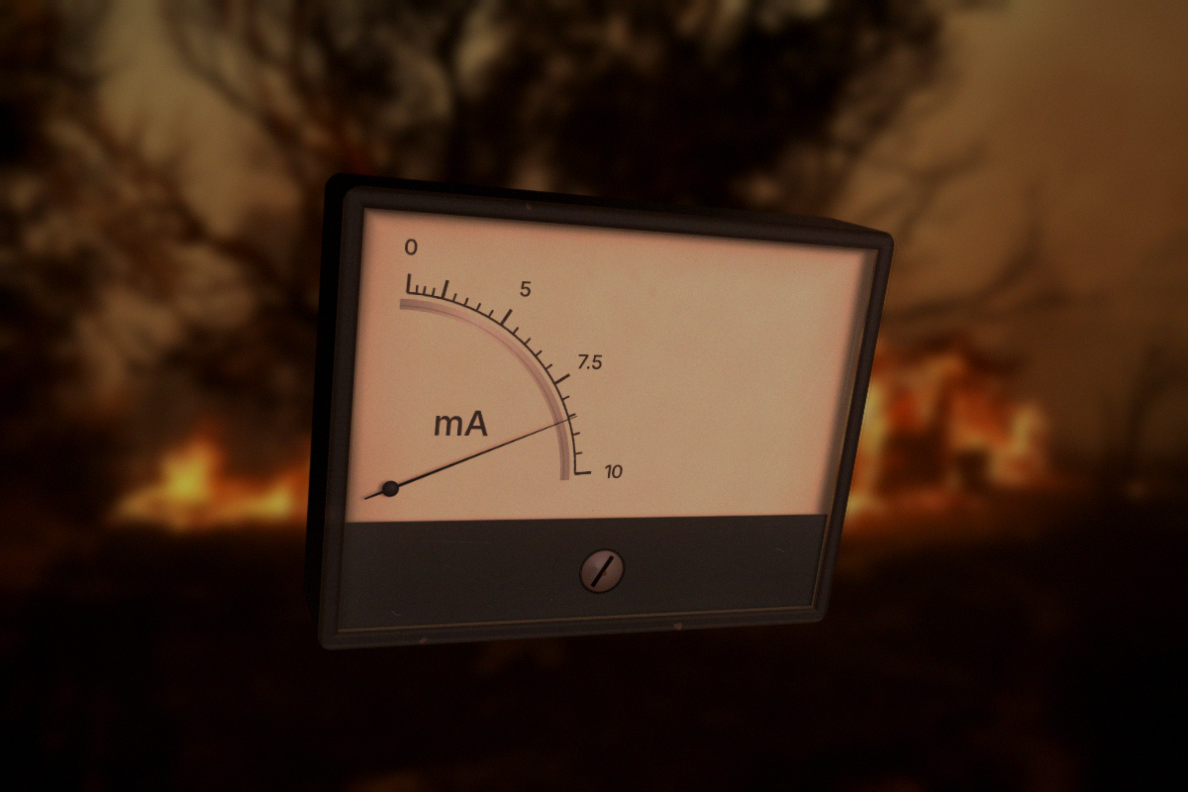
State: 8.5 (mA)
